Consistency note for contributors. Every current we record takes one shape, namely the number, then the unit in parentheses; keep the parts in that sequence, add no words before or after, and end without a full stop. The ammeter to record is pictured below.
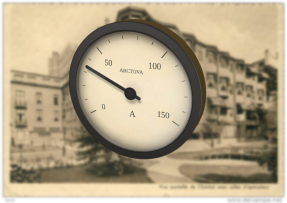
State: 35 (A)
